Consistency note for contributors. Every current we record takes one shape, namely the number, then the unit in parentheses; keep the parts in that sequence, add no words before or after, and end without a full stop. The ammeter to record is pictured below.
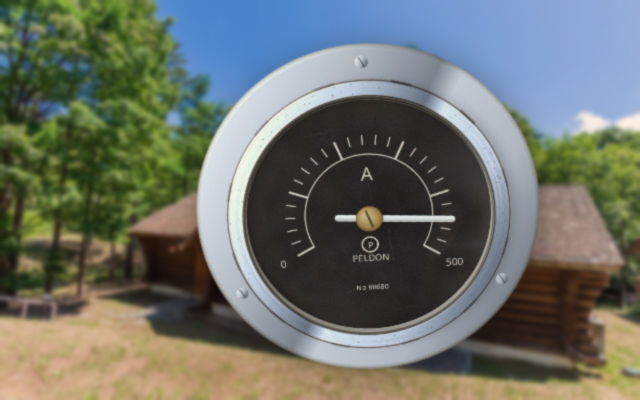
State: 440 (A)
